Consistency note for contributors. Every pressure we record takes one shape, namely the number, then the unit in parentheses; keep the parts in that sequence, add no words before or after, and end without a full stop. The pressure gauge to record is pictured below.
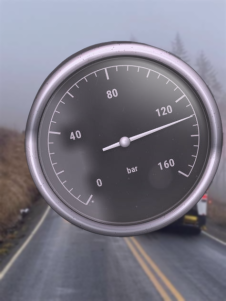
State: 130 (bar)
